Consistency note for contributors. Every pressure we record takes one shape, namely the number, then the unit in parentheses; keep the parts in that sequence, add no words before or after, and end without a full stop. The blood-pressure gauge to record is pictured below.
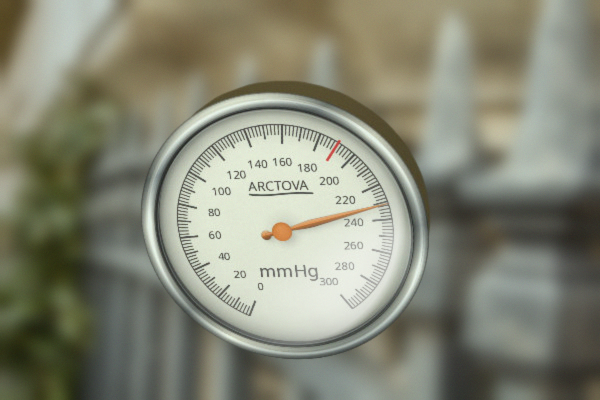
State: 230 (mmHg)
